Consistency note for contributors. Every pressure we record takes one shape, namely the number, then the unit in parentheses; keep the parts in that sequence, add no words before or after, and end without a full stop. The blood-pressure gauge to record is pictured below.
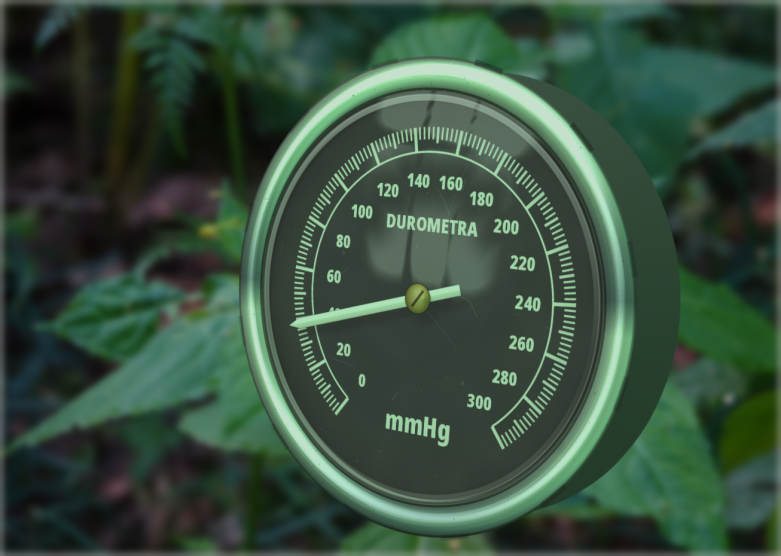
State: 38 (mmHg)
